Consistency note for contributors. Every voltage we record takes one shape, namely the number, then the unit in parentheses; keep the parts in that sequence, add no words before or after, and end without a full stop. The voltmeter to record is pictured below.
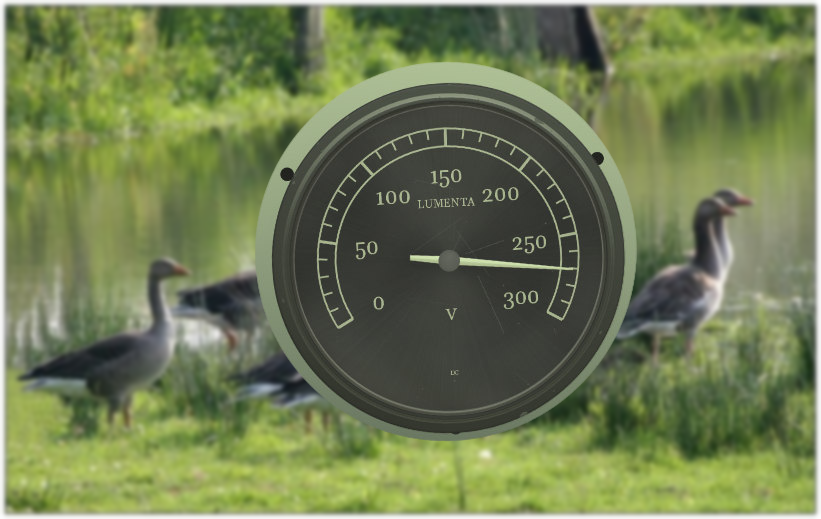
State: 270 (V)
